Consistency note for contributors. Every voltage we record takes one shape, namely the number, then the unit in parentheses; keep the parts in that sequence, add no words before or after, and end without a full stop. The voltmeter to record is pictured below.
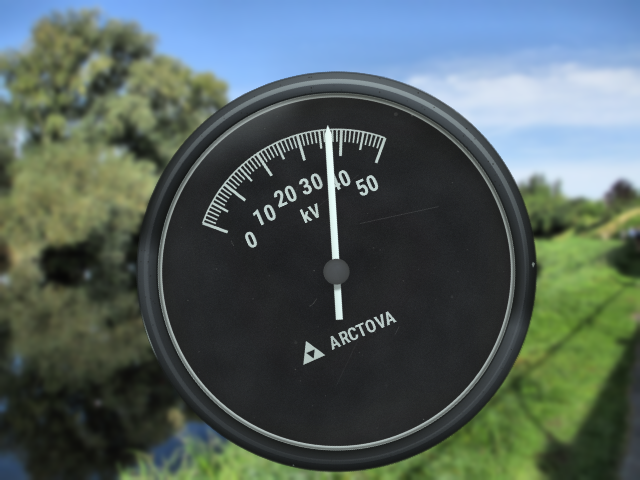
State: 37 (kV)
